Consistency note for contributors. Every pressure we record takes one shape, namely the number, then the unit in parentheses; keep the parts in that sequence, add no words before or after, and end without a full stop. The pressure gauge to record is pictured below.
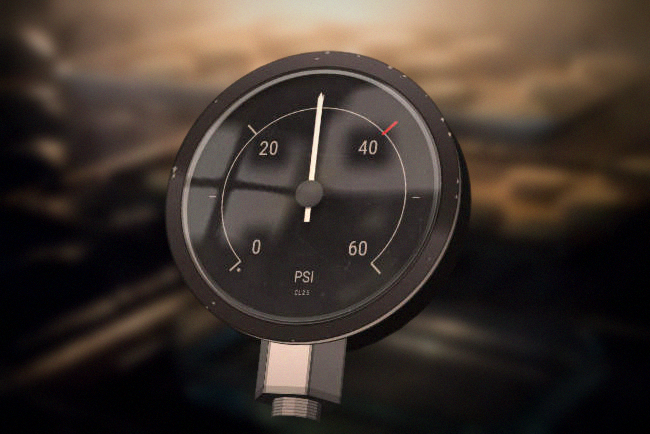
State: 30 (psi)
